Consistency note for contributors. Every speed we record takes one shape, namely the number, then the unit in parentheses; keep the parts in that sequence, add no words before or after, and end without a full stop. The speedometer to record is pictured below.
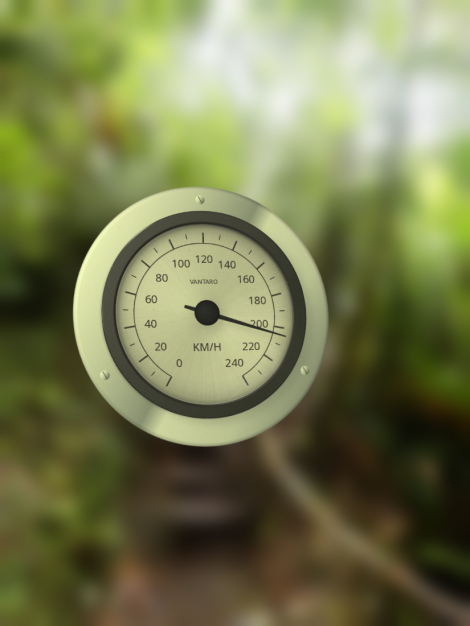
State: 205 (km/h)
